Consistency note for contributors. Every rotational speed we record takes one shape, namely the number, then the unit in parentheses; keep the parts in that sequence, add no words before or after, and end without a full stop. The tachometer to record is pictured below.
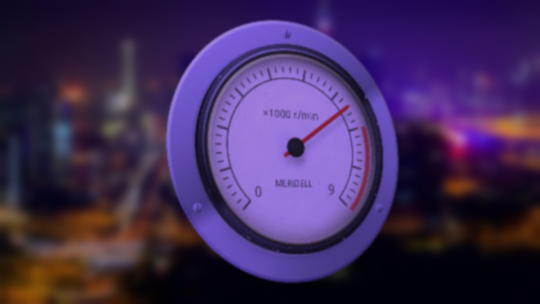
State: 6400 (rpm)
